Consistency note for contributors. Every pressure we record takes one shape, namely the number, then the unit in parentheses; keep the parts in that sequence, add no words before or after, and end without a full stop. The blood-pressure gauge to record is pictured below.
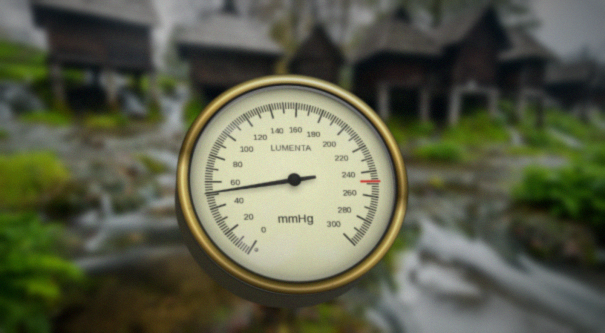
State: 50 (mmHg)
